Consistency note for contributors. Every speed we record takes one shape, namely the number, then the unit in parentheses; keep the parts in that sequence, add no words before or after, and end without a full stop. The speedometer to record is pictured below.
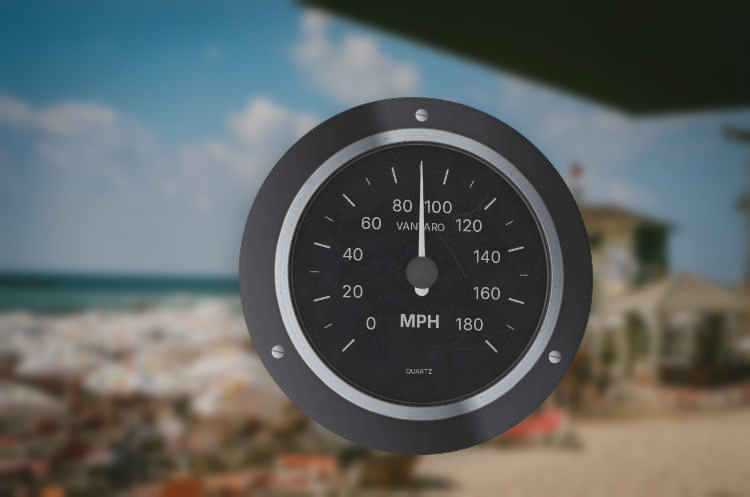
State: 90 (mph)
